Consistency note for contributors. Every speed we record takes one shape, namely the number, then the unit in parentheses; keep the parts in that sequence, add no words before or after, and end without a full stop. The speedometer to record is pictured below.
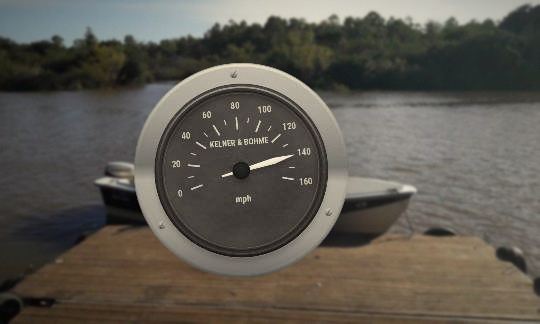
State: 140 (mph)
